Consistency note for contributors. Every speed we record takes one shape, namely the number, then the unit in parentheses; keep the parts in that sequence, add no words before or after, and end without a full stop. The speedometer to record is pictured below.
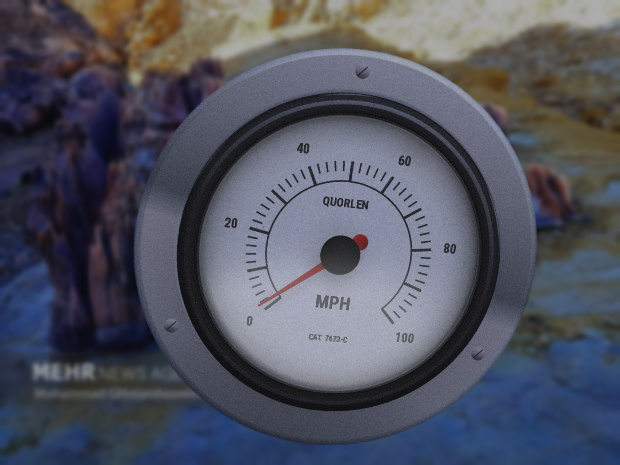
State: 2 (mph)
